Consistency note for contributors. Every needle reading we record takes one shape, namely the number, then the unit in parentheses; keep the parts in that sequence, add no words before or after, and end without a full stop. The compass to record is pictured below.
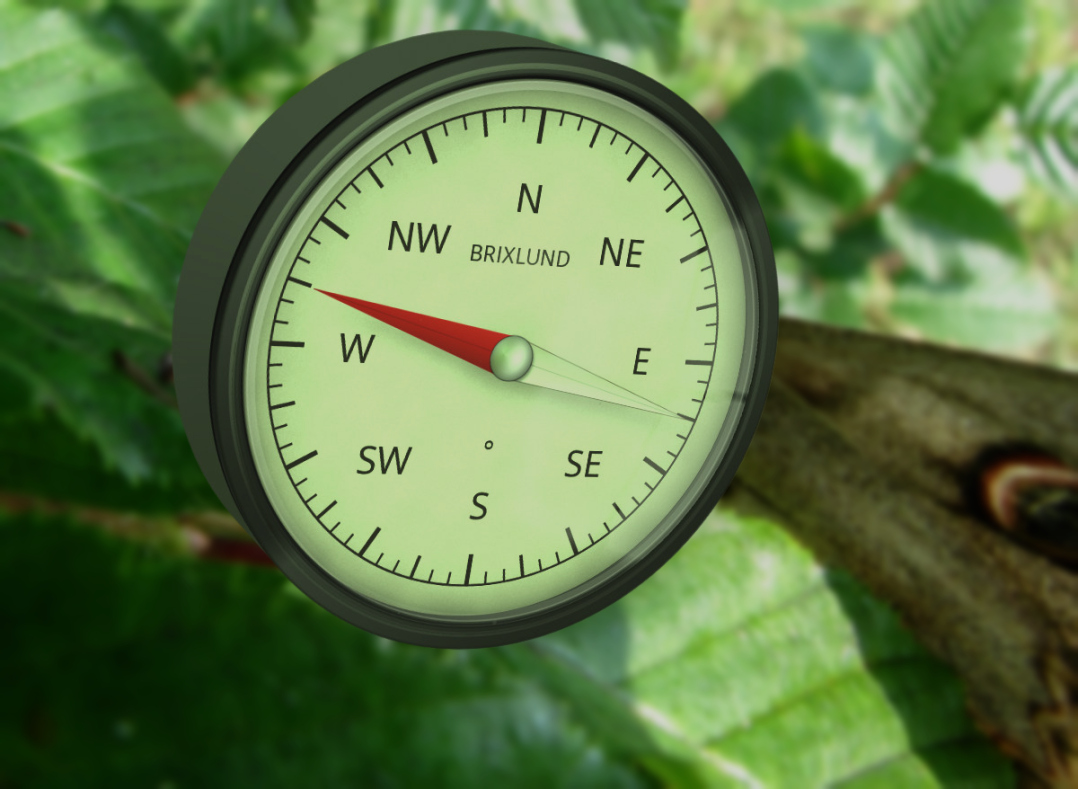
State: 285 (°)
